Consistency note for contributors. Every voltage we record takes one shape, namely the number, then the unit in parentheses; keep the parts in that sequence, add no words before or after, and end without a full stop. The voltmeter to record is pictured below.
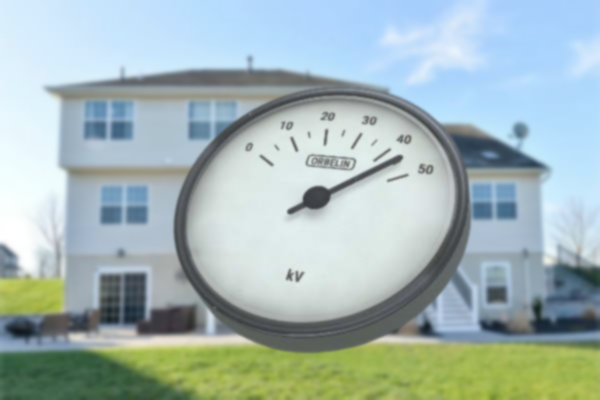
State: 45 (kV)
